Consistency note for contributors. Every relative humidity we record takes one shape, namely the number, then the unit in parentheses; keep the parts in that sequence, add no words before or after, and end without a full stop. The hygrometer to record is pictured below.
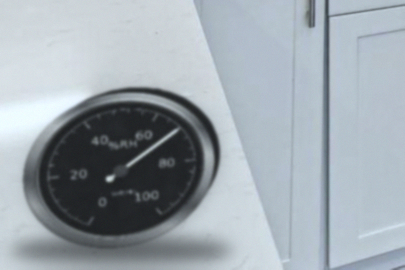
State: 68 (%)
